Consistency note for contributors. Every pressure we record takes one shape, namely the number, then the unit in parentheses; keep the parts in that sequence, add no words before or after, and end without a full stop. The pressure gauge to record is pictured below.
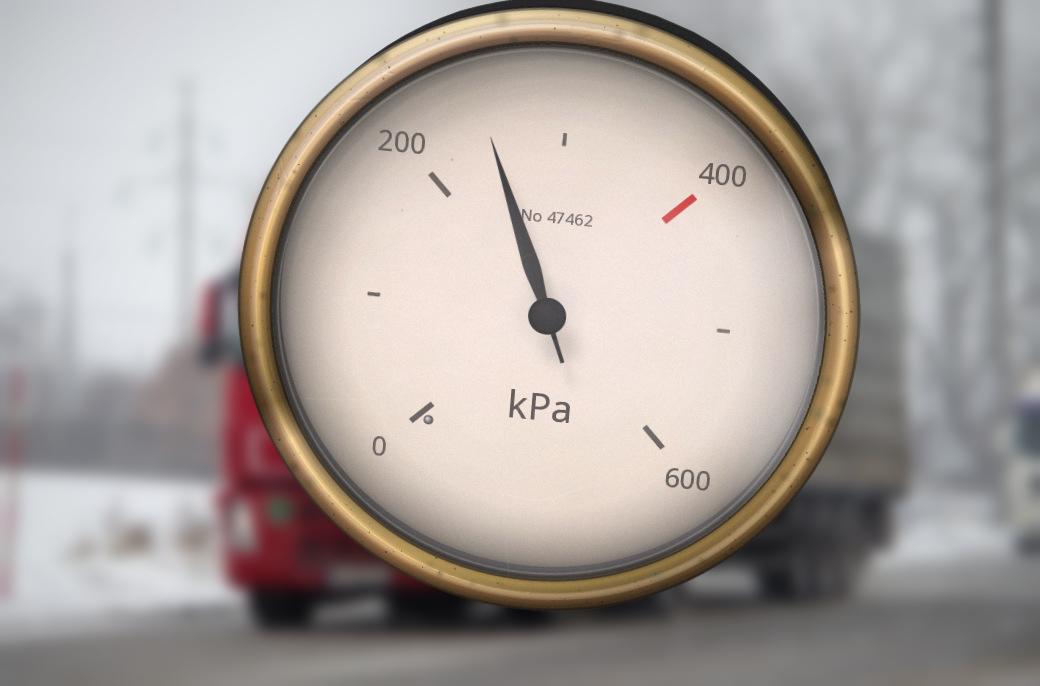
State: 250 (kPa)
